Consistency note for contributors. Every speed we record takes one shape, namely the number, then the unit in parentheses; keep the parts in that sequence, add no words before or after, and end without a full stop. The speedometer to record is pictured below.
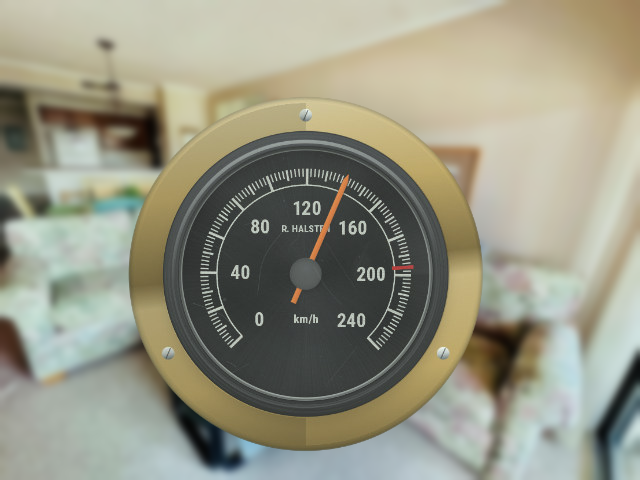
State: 140 (km/h)
